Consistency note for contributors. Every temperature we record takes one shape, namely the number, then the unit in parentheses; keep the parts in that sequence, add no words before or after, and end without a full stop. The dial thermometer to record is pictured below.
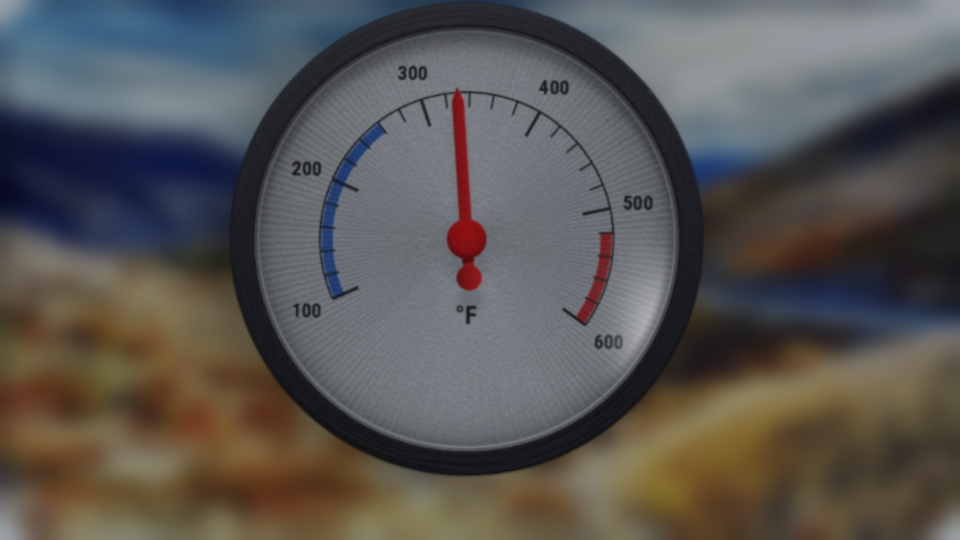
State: 330 (°F)
